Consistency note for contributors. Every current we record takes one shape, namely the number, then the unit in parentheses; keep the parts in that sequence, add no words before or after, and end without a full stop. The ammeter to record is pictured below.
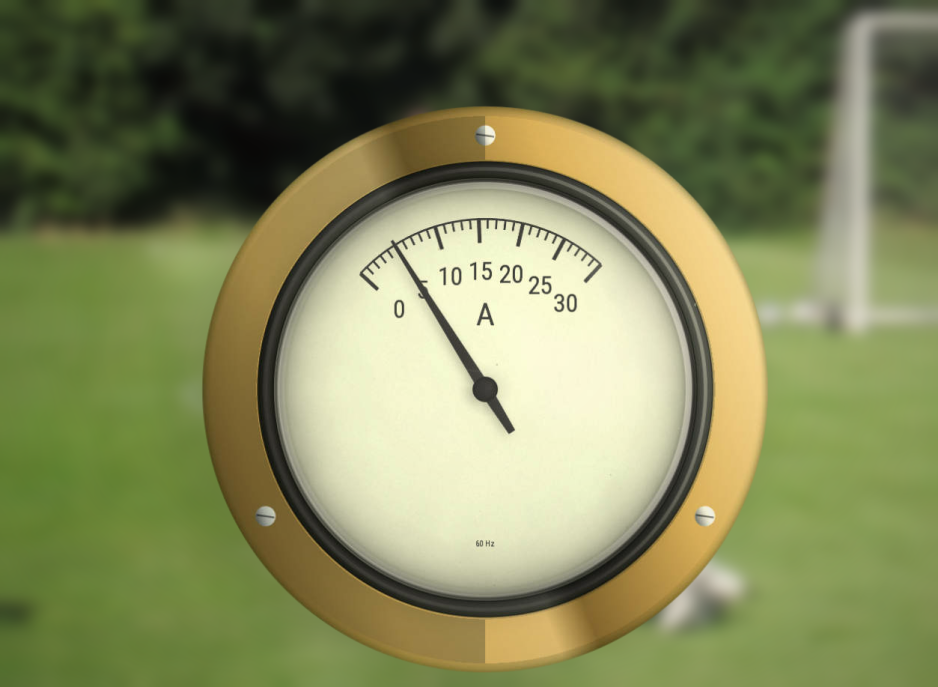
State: 5 (A)
